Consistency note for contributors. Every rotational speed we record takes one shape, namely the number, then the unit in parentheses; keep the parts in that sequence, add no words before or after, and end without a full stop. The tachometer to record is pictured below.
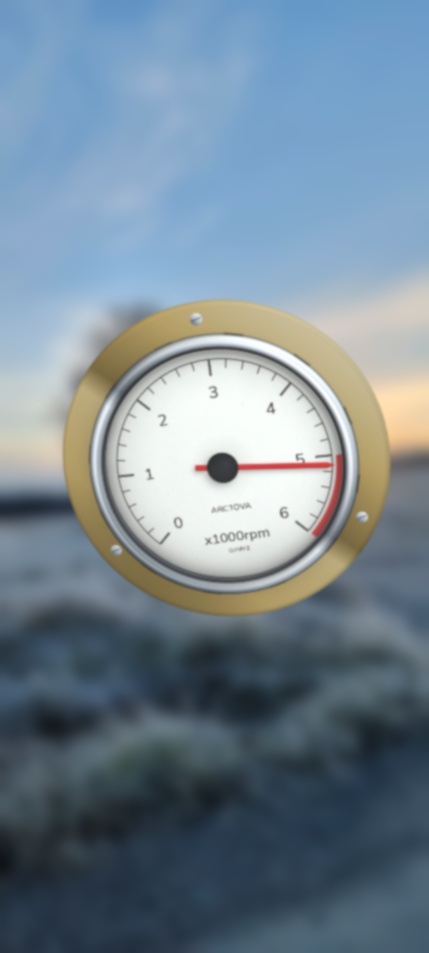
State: 5100 (rpm)
